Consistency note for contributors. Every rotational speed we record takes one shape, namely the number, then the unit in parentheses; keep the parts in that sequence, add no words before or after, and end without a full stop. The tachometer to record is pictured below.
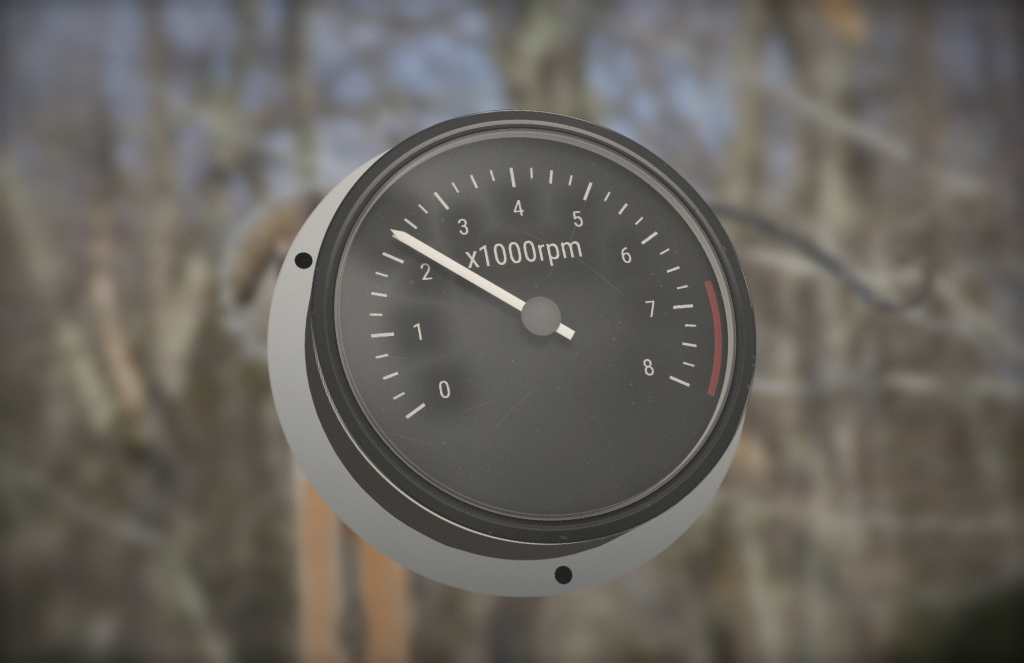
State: 2250 (rpm)
